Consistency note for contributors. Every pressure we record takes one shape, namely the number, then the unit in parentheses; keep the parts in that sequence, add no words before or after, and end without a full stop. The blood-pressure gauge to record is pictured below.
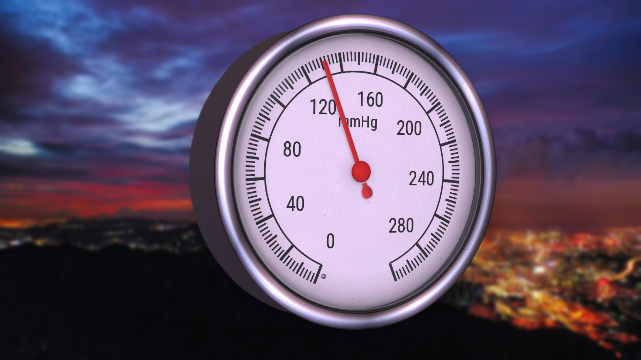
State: 130 (mmHg)
